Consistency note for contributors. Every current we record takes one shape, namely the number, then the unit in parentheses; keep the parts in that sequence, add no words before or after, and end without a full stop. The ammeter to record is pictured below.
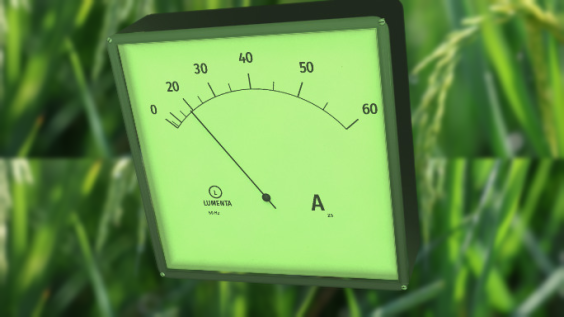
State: 20 (A)
